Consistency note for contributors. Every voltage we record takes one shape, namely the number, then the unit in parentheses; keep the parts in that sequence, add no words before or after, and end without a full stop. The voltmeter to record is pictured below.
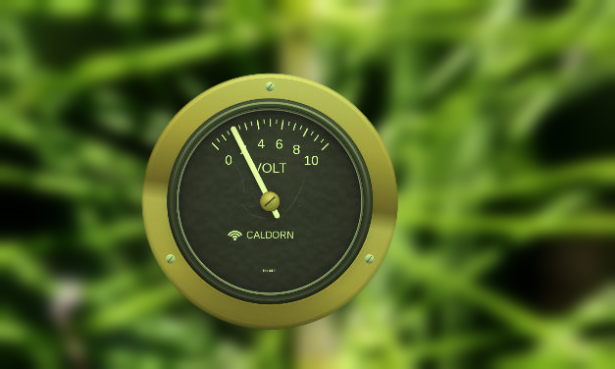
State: 2 (V)
